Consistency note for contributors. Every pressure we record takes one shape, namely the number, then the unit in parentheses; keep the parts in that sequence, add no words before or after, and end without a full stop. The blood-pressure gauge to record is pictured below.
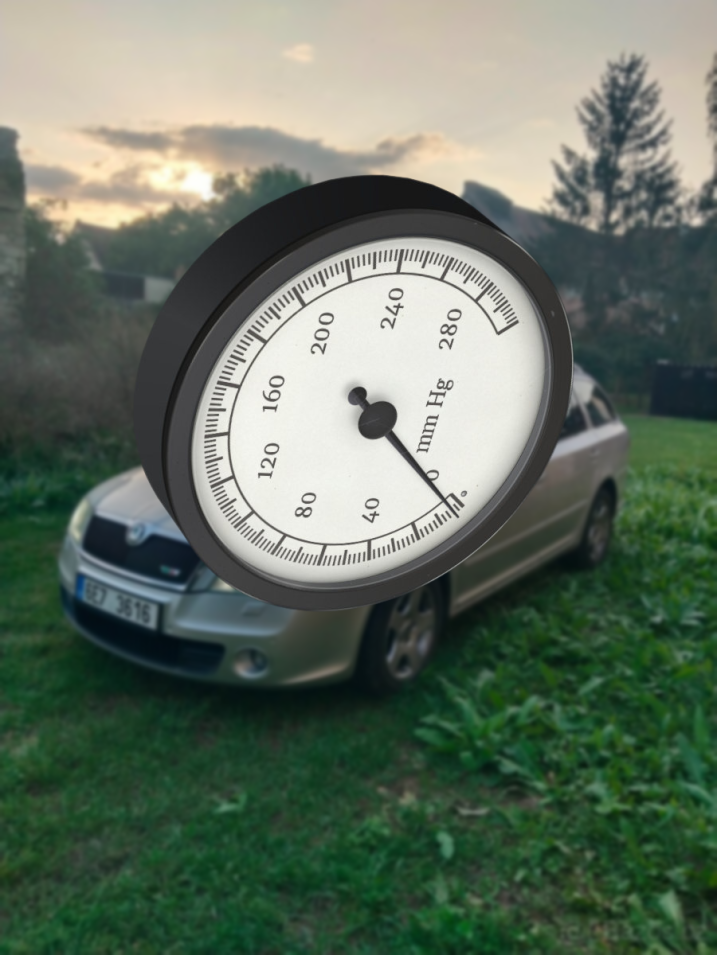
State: 4 (mmHg)
